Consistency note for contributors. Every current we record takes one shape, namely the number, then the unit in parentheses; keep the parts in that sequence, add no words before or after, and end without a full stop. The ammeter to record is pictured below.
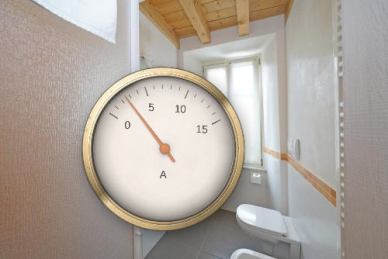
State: 2.5 (A)
